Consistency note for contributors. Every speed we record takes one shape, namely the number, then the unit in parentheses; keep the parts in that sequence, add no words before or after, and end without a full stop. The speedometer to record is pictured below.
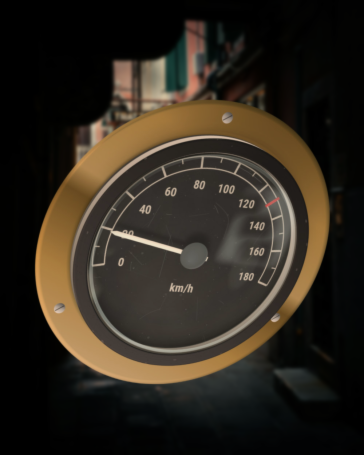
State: 20 (km/h)
